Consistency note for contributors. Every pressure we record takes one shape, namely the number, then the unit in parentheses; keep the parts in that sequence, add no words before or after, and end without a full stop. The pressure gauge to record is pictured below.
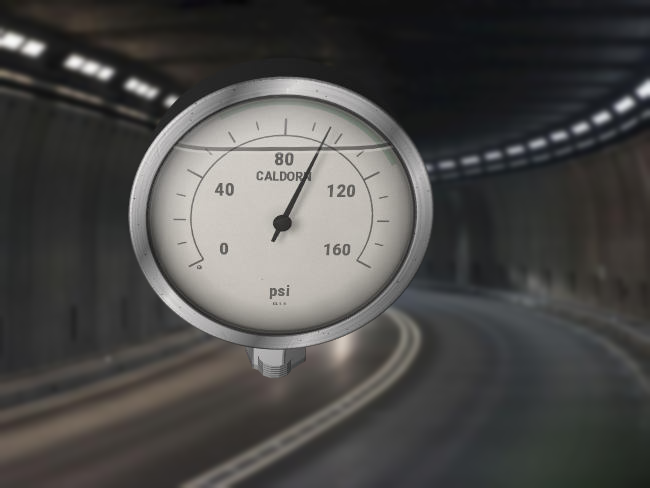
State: 95 (psi)
